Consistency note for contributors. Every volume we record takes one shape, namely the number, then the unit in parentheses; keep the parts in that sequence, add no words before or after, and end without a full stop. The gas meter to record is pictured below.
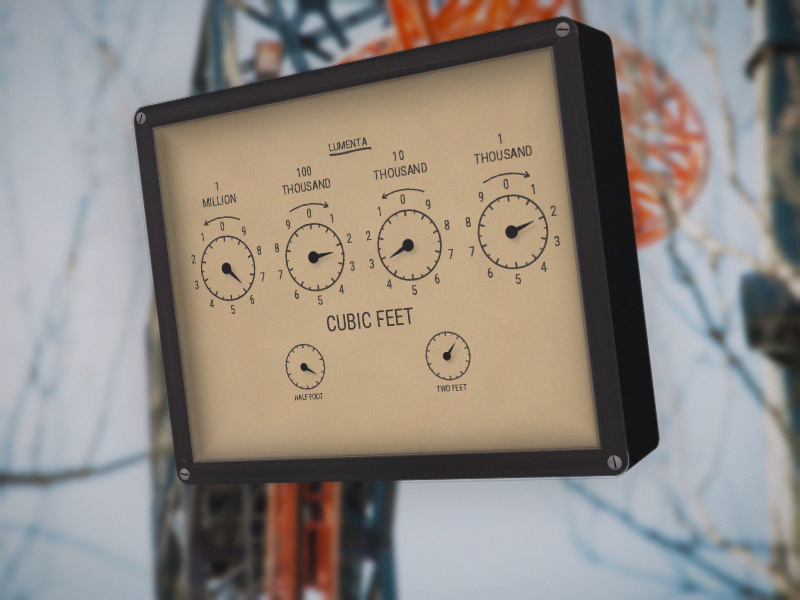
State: 623200 (ft³)
